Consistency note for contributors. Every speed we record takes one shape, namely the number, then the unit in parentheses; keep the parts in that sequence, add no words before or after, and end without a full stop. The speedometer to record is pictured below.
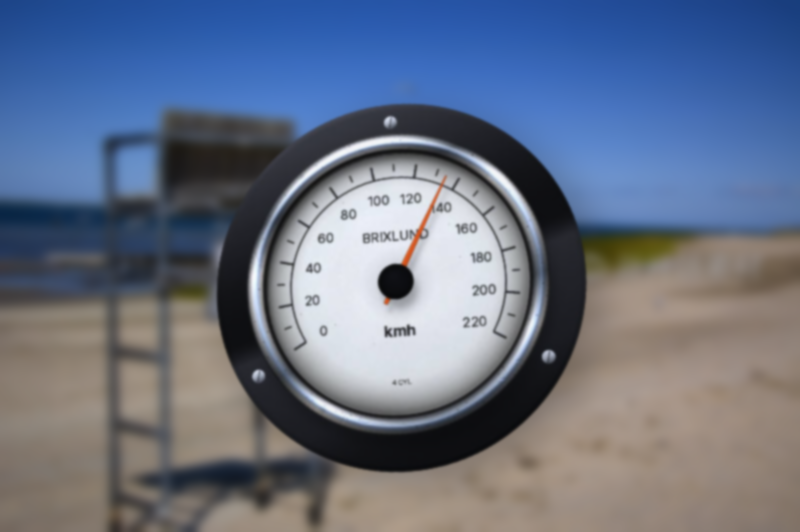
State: 135 (km/h)
